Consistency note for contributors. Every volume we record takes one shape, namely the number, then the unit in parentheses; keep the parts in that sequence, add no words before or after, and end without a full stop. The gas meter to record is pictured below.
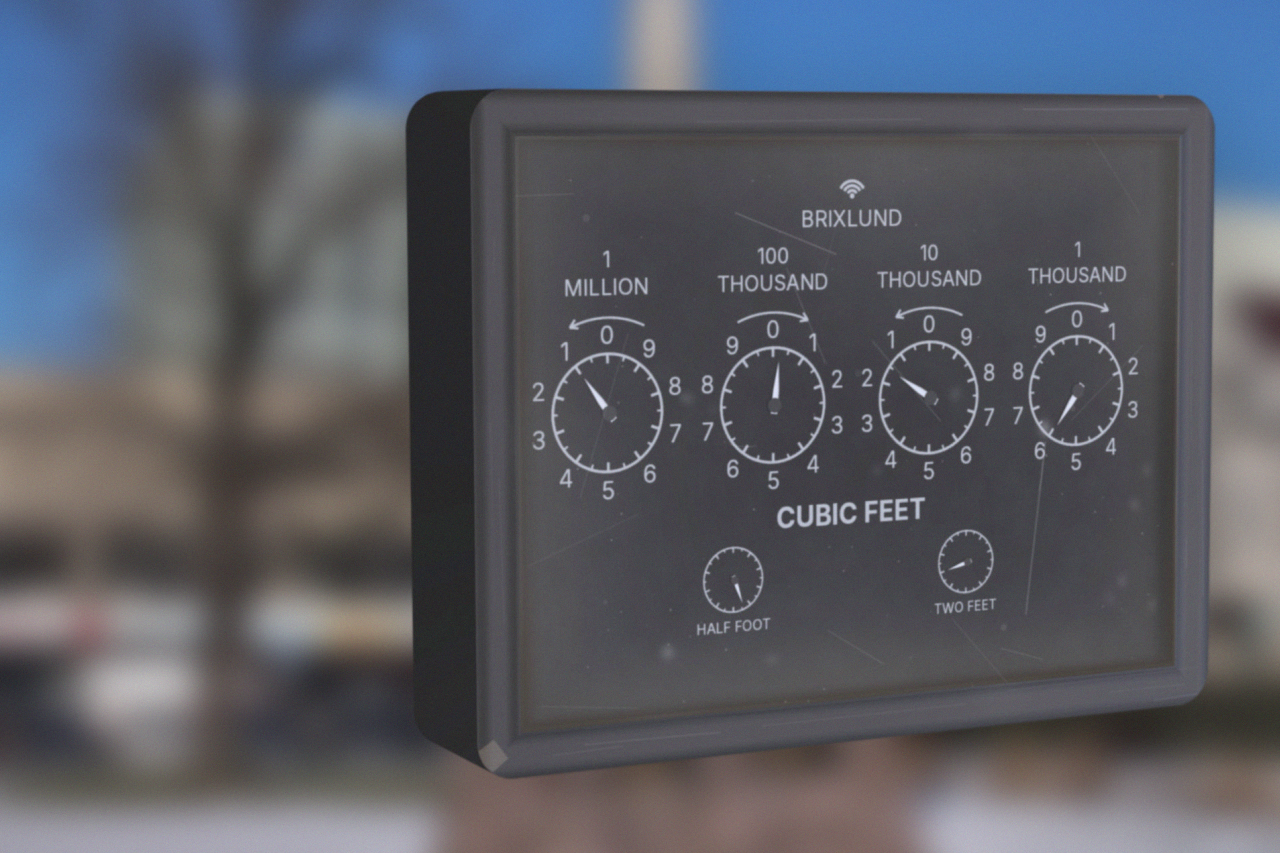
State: 101600 (ft³)
